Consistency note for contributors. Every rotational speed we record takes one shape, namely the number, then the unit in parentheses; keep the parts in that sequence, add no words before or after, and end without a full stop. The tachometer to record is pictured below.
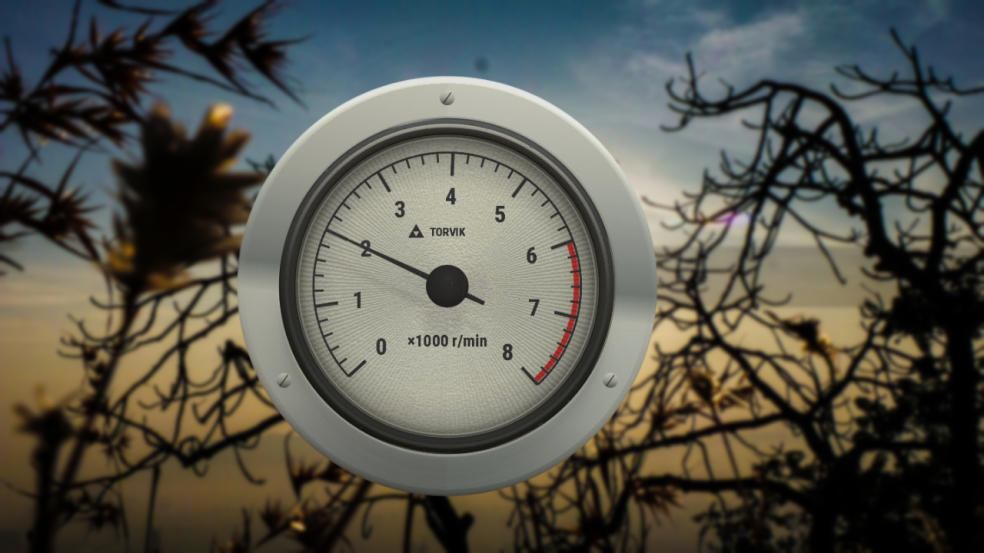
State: 2000 (rpm)
